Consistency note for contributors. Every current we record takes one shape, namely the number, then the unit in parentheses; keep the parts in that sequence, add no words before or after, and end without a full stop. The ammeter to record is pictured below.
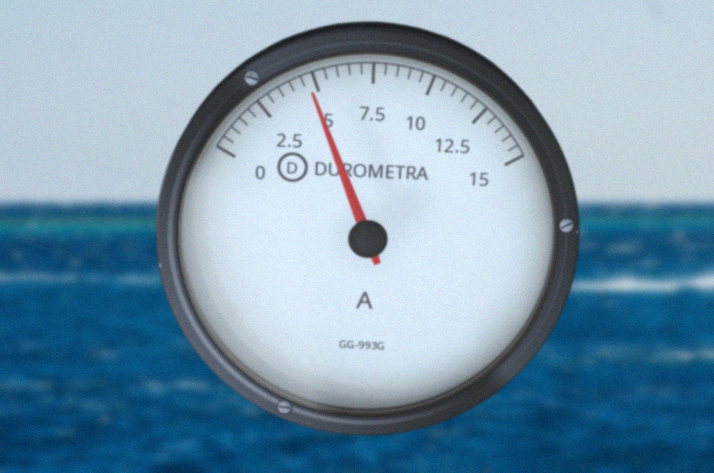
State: 4.75 (A)
